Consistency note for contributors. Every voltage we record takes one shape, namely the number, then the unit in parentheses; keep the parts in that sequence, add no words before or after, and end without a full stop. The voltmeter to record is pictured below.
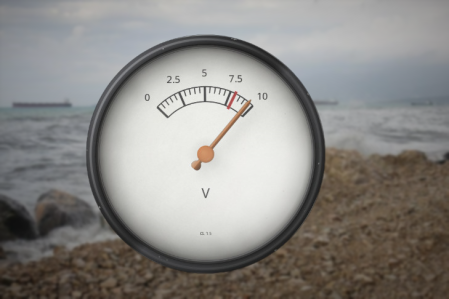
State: 9.5 (V)
